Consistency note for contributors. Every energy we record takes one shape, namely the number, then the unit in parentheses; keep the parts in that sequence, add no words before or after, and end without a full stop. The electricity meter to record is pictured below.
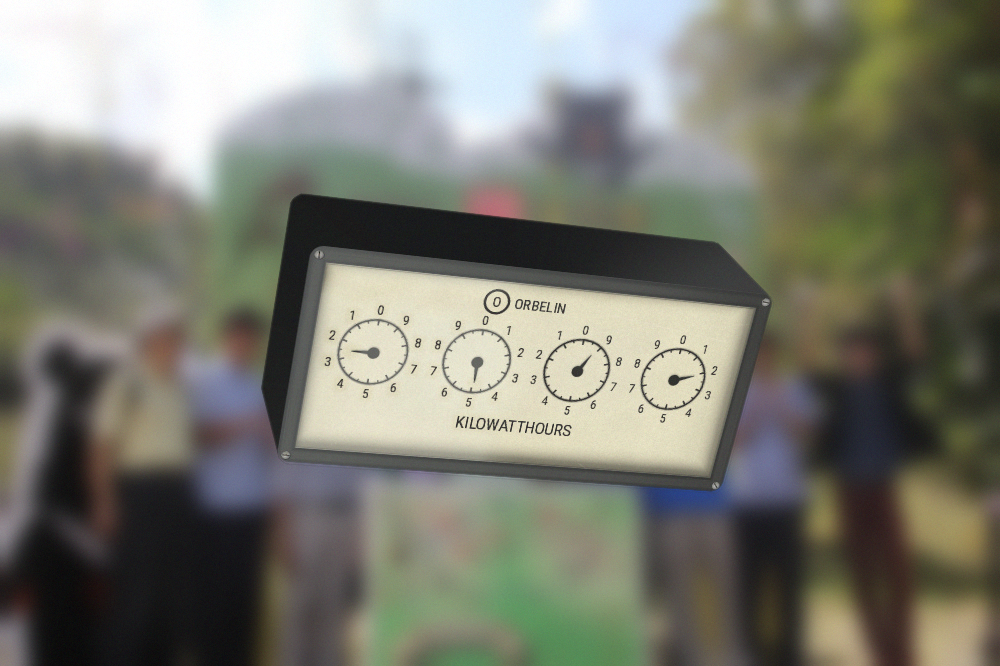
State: 2492 (kWh)
